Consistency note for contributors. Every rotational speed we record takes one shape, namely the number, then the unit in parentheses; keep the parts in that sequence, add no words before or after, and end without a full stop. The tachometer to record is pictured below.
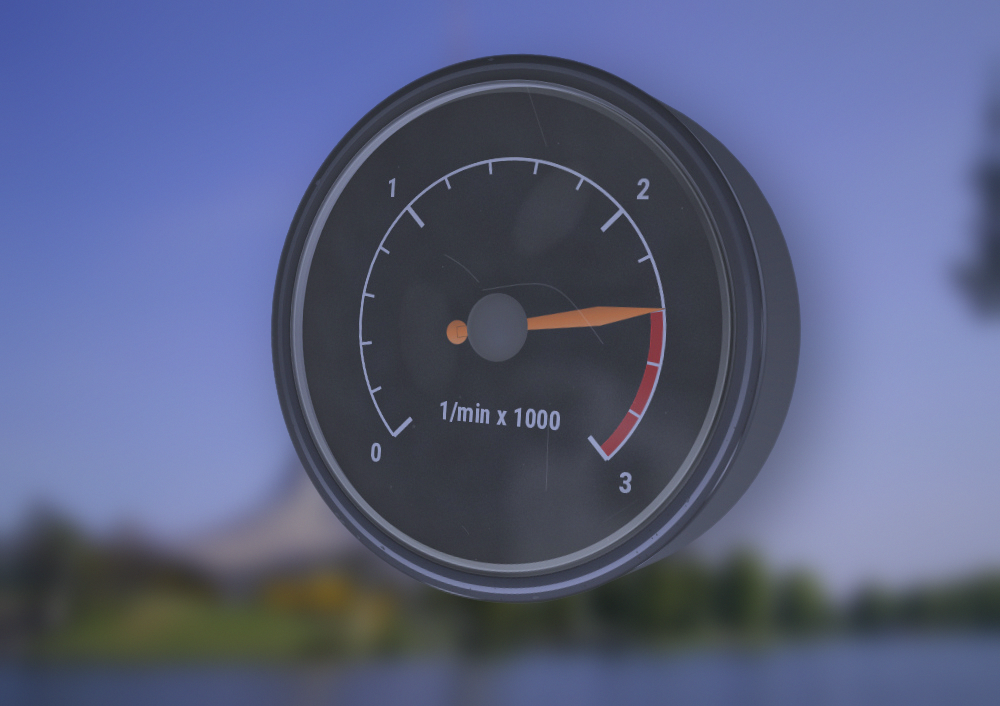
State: 2400 (rpm)
